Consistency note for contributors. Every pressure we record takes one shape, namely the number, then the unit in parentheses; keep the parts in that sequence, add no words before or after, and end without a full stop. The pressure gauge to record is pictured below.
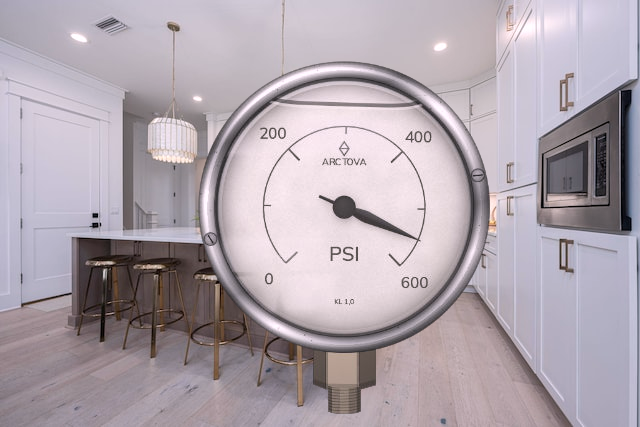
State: 550 (psi)
